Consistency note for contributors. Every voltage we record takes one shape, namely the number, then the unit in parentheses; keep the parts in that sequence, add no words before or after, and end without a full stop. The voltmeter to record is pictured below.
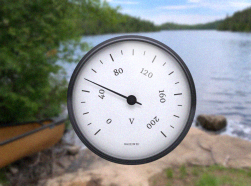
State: 50 (V)
